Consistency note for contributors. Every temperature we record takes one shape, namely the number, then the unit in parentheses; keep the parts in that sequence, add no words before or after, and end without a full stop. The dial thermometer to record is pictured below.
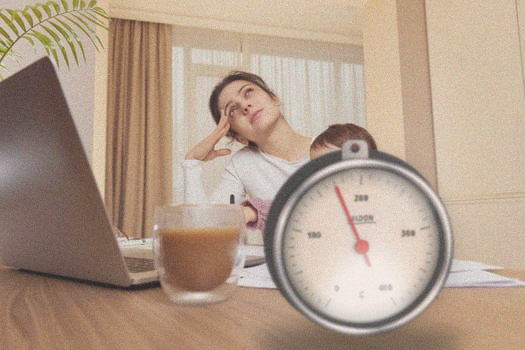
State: 170 (°C)
